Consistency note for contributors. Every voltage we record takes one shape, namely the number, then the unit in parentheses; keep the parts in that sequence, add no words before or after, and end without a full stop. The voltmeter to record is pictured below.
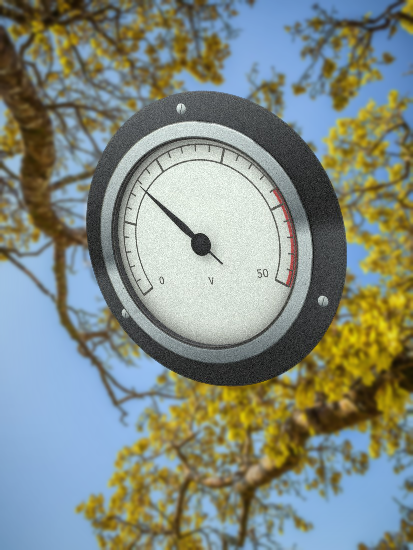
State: 16 (V)
